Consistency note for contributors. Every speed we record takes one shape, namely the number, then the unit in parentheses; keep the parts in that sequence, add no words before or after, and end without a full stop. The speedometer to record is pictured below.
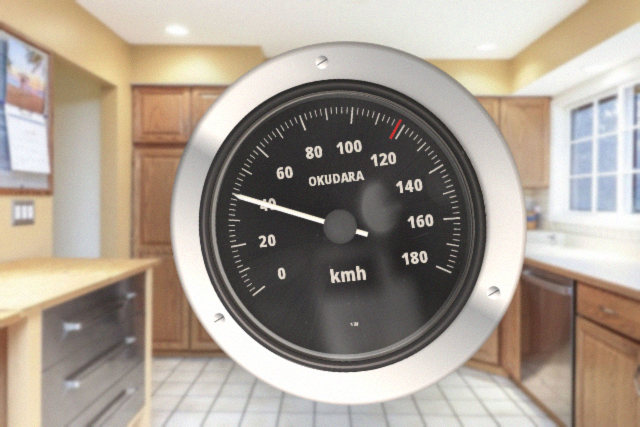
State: 40 (km/h)
